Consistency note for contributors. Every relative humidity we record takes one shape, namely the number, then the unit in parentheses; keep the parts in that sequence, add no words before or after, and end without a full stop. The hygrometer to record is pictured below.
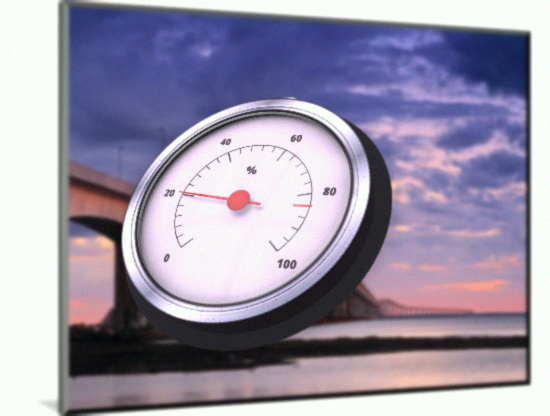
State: 20 (%)
